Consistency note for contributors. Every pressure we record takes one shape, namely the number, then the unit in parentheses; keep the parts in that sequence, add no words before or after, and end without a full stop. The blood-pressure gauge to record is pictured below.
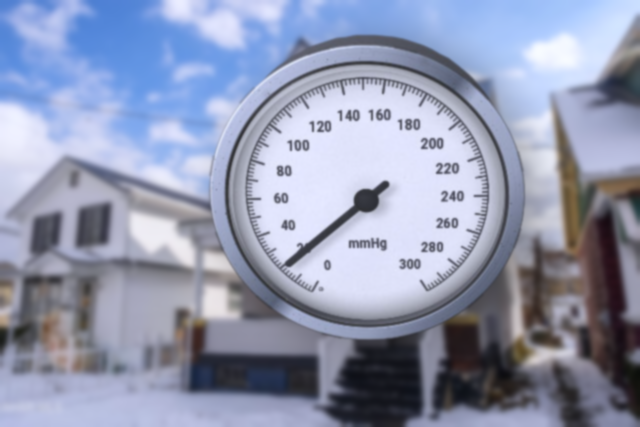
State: 20 (mmHg)
